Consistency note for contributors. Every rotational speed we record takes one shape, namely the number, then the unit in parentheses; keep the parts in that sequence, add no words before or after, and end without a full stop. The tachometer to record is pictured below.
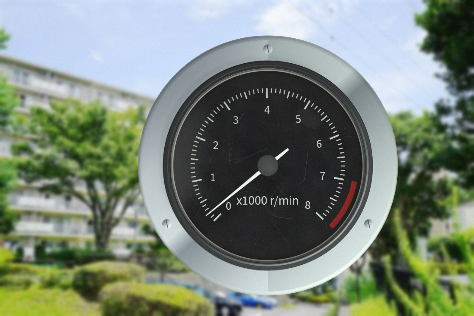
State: 200 (rpm)
